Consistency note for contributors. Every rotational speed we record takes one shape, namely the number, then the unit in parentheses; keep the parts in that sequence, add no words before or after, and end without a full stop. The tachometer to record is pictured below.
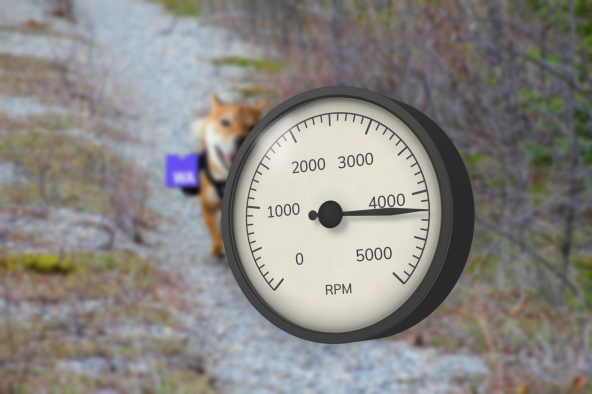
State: 4200 (rpm)
